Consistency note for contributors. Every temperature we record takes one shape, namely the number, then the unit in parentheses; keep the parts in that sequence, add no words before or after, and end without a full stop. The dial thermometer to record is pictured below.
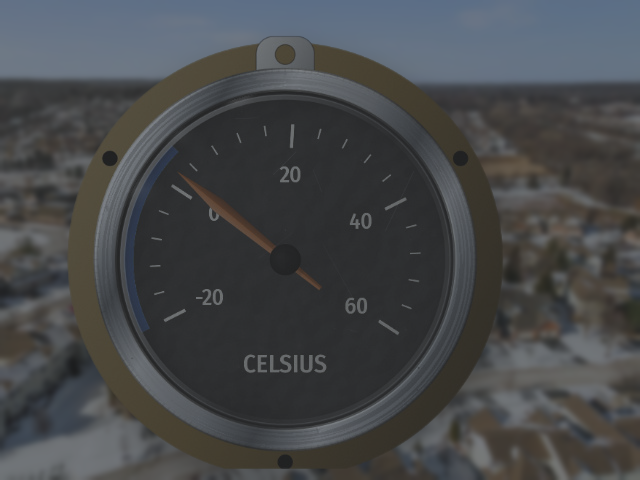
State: 2 (°C)
